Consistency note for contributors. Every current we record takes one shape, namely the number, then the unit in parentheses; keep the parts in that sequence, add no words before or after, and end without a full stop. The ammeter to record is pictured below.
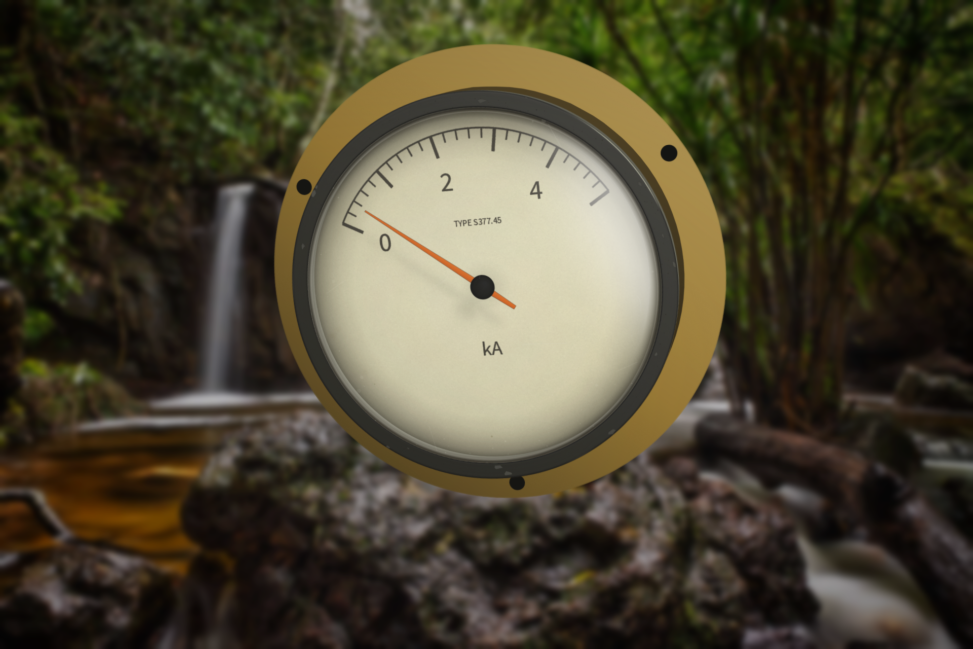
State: 0.4 (kA)
